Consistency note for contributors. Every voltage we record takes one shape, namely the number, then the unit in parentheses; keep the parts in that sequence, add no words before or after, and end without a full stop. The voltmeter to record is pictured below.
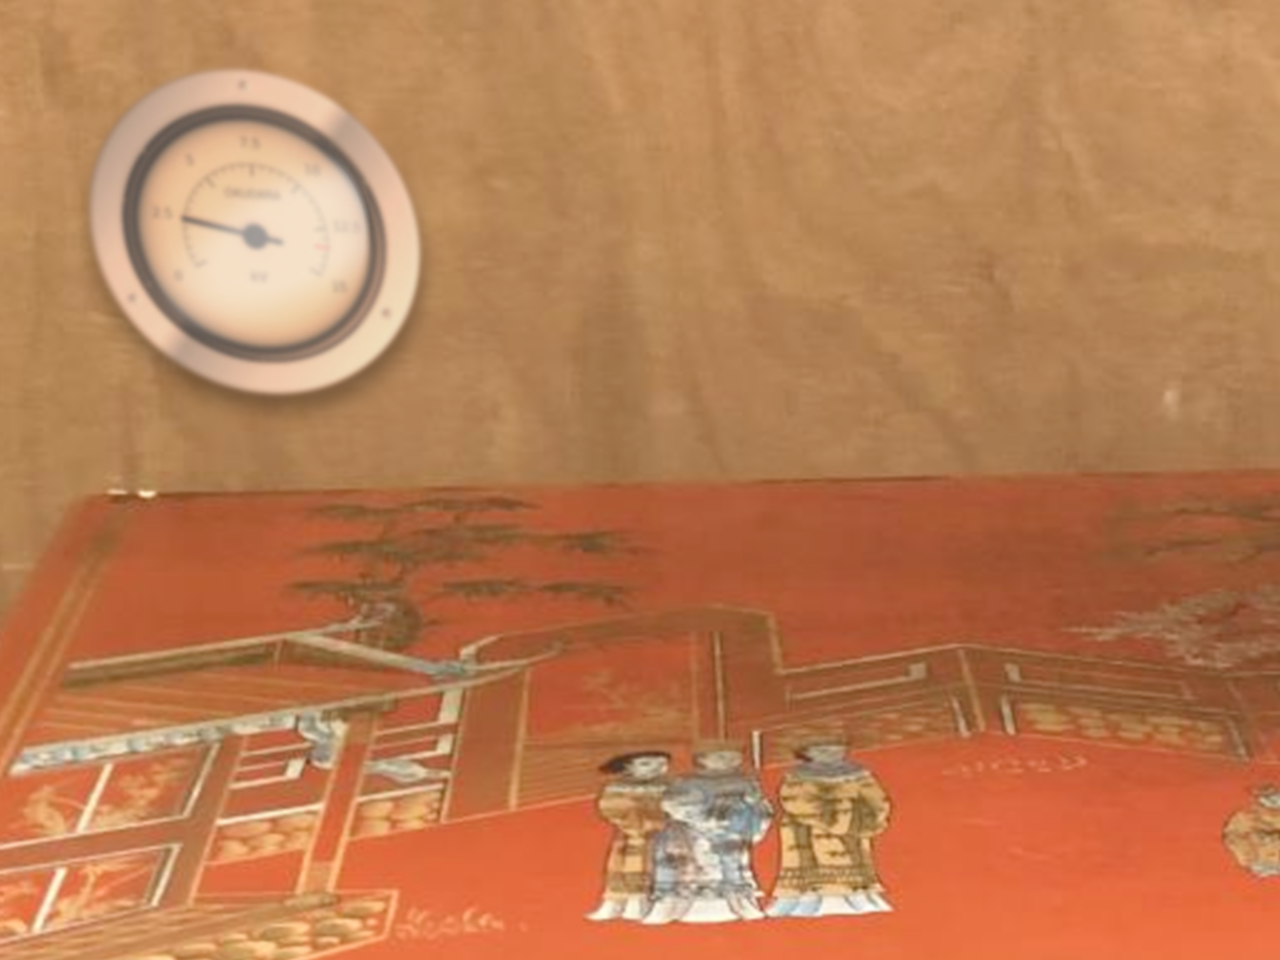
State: 2.5 (kV)
